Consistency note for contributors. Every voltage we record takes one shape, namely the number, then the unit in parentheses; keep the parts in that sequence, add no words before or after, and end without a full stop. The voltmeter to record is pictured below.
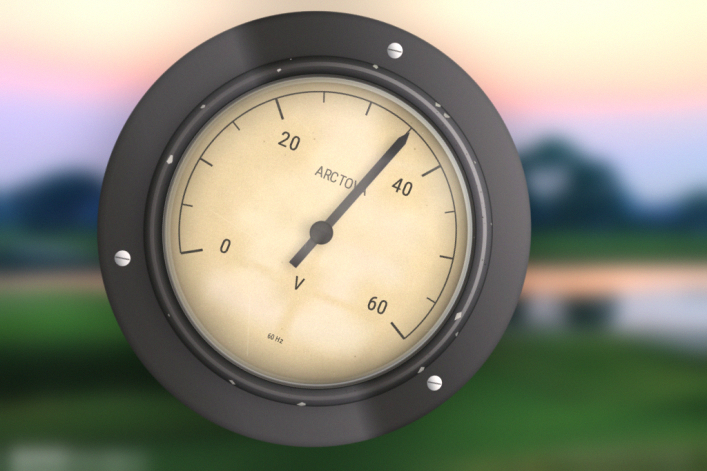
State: 35 (V)
